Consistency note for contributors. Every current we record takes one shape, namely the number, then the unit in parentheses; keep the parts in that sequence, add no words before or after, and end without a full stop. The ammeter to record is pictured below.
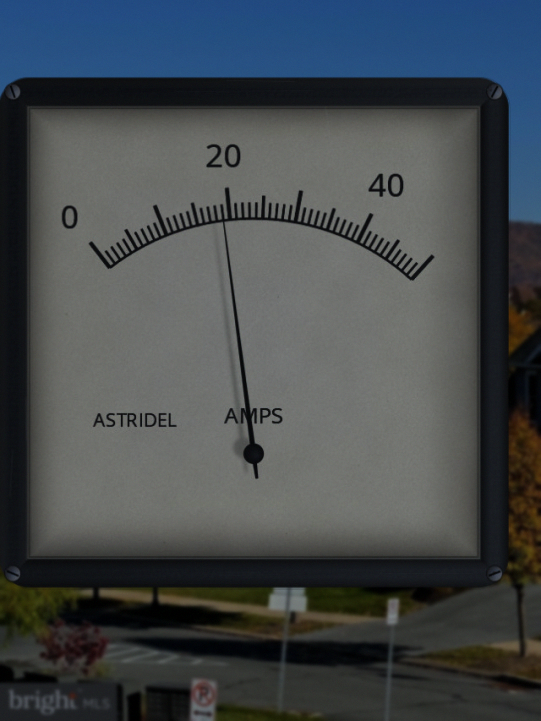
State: 19 (A)
